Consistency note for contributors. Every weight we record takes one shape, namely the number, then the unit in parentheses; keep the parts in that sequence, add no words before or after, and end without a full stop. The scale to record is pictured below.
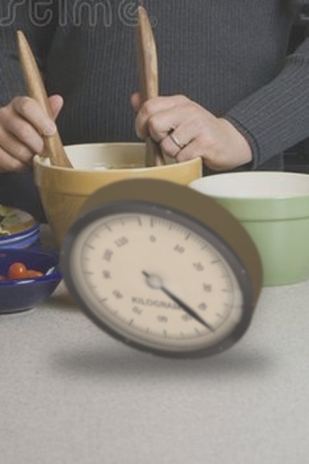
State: 45 (kg)
